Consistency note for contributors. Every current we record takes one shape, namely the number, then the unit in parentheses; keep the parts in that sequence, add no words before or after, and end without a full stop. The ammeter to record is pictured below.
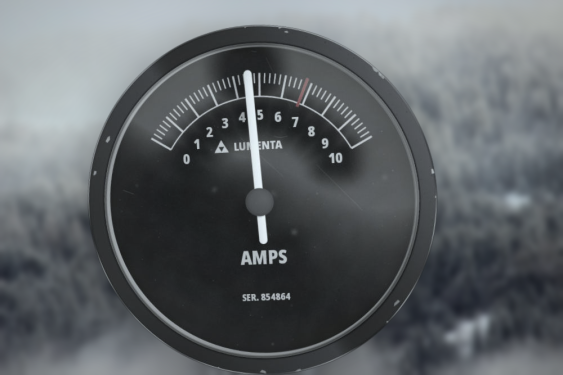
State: 4.6 (A)
